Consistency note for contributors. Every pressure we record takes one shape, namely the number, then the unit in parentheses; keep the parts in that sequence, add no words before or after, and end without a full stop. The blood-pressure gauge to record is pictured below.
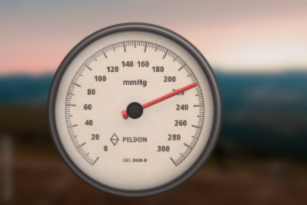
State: 220 (mmHg)
